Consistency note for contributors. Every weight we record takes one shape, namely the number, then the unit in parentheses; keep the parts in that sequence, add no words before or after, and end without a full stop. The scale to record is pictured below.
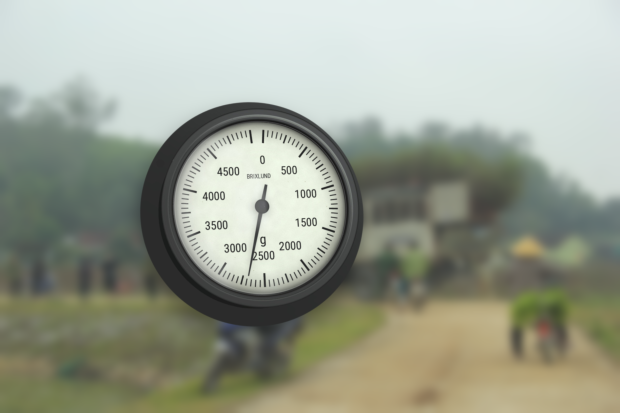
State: 2700 (g)
